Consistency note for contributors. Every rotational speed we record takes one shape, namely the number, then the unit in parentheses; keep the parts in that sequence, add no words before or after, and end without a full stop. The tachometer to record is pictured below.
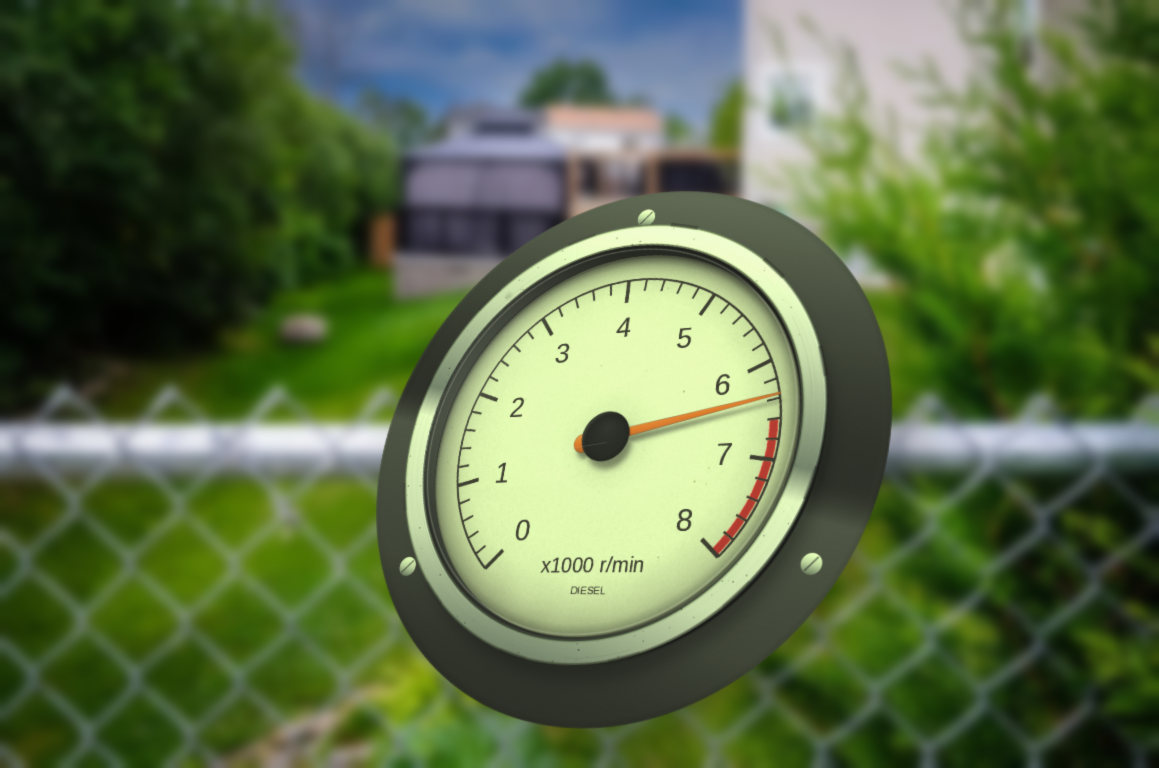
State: 6400 (rpm)
